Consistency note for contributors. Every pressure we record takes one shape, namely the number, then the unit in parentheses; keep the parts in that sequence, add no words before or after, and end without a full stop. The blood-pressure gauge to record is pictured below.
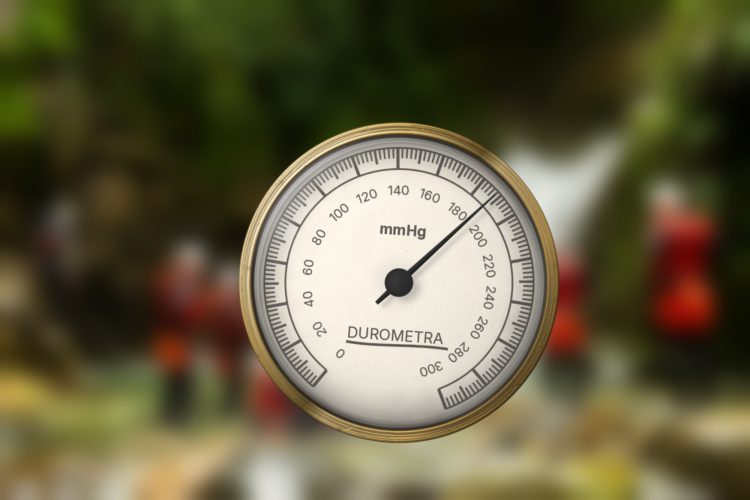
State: 188 (mmHg)
